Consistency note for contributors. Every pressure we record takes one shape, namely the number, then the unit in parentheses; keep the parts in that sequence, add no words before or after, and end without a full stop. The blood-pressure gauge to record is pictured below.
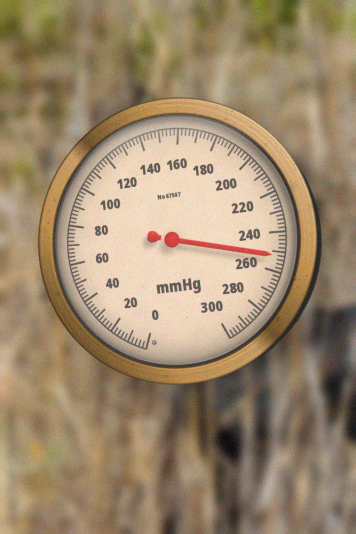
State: 252 (mmHg)
